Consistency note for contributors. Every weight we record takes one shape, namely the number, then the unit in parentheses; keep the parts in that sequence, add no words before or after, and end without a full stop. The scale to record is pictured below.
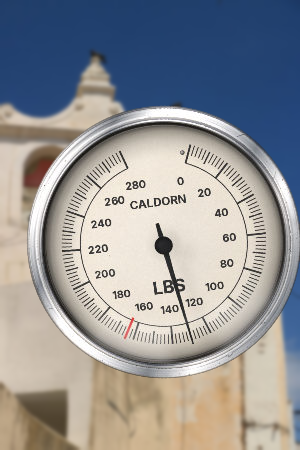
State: 130 (lb)
